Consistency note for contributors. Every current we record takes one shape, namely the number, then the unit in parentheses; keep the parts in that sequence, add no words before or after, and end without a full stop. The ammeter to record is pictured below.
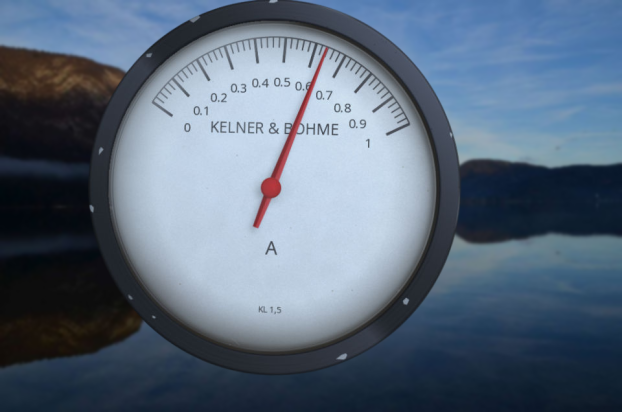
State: 0.64 (A)
